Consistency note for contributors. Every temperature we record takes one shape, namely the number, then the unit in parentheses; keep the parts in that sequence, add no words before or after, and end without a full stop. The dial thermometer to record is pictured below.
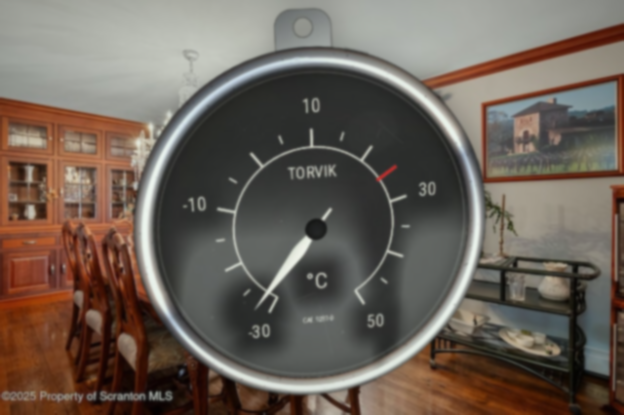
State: -27.5 (°C)
